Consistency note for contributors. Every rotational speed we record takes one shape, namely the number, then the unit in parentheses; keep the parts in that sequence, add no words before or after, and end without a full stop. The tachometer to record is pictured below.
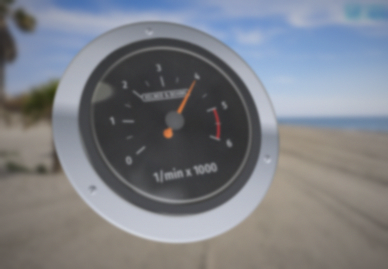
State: 4000 (rpm)
